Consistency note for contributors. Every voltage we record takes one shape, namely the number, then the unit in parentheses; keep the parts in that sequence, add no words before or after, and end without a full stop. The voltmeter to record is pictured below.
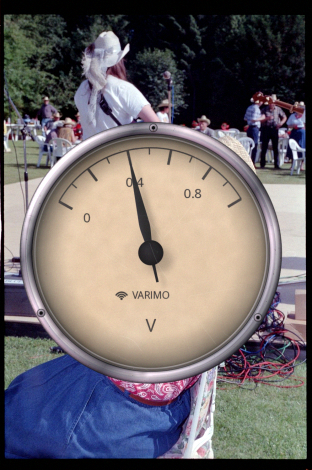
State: 0.4 (V)
